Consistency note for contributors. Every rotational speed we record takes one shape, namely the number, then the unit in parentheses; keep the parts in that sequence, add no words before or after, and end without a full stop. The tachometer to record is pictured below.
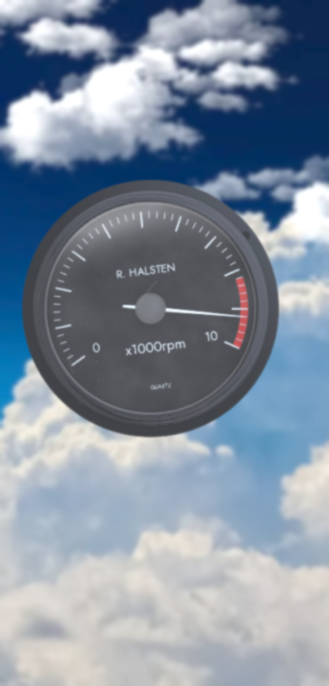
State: 9200 (rpm)
